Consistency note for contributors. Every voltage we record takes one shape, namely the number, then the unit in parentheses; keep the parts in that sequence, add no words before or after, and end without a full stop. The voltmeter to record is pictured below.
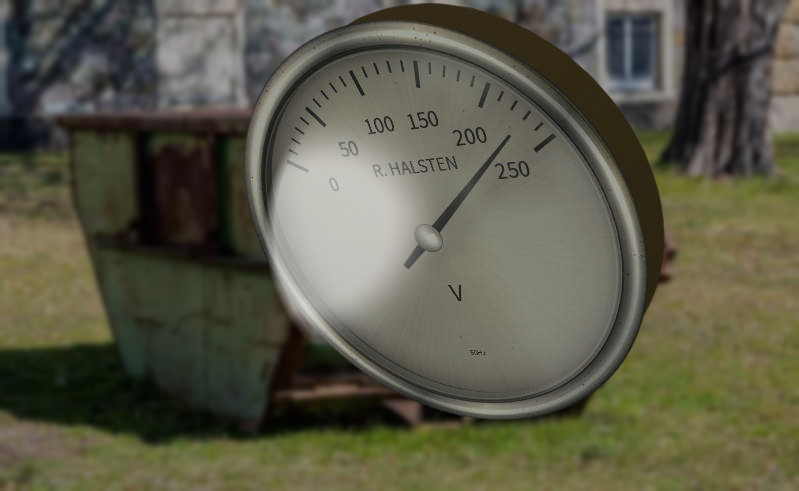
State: 230 (V)
